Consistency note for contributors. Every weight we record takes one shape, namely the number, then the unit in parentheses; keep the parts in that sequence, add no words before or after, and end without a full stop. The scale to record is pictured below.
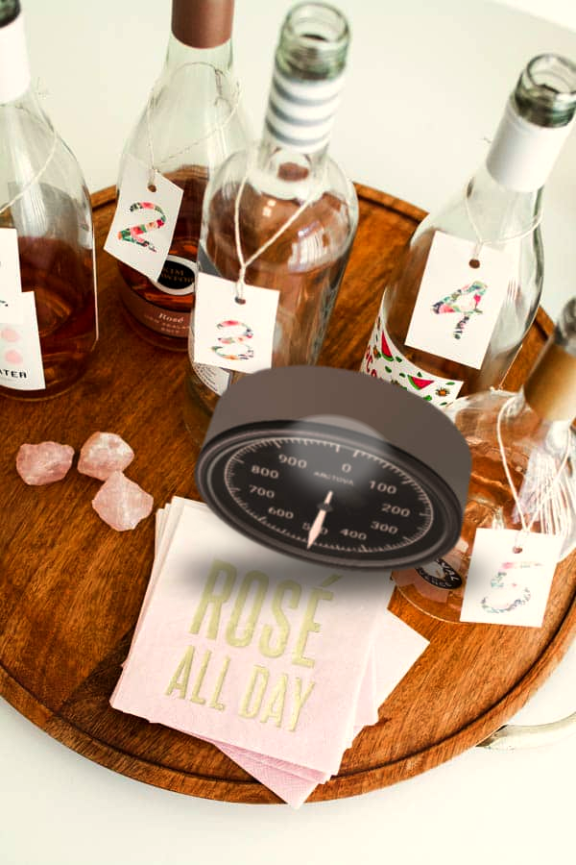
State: 500 (g)
